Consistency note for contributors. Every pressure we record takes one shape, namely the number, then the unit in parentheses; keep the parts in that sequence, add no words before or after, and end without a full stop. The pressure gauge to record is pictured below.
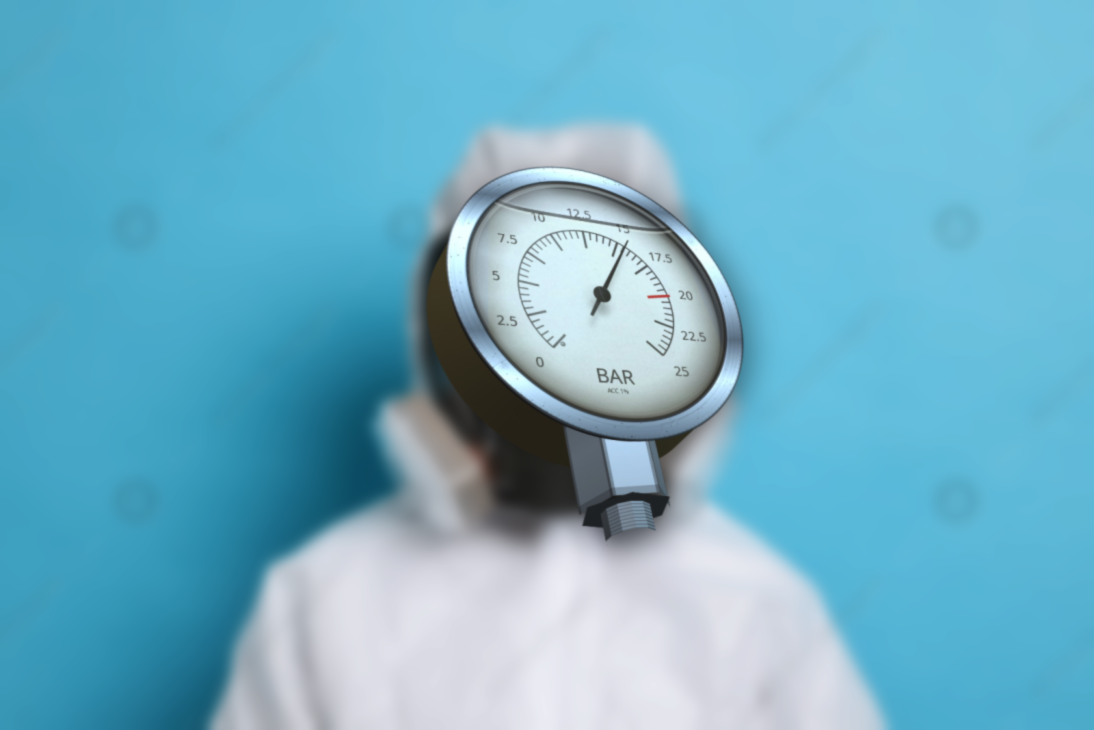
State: 15.5 (bar)
